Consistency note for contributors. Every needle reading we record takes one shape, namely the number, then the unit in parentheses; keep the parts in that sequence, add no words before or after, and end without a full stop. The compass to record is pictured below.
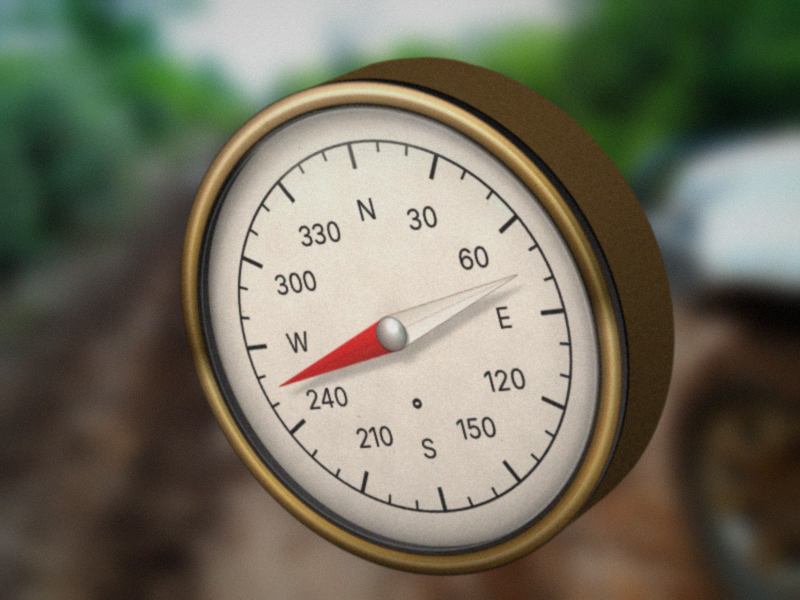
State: 255 (°)
